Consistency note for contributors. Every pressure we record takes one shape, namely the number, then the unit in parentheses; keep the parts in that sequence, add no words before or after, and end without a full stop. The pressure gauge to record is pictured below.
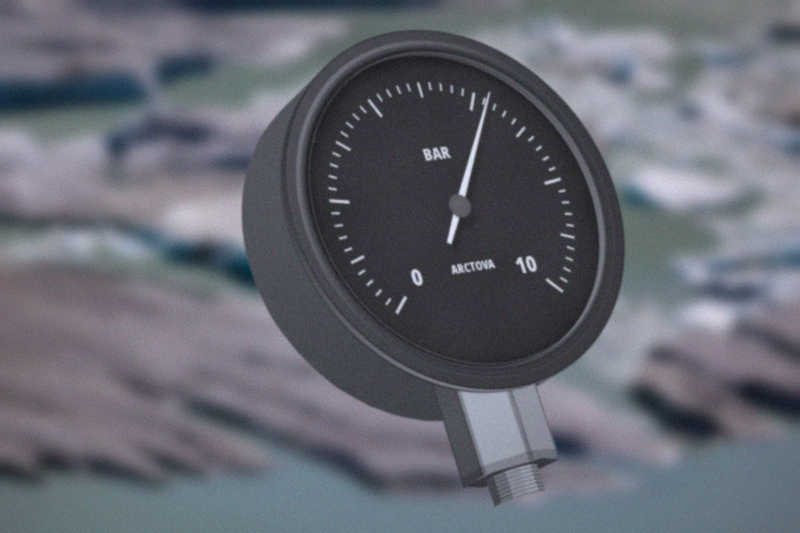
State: 6.2 (bar)
